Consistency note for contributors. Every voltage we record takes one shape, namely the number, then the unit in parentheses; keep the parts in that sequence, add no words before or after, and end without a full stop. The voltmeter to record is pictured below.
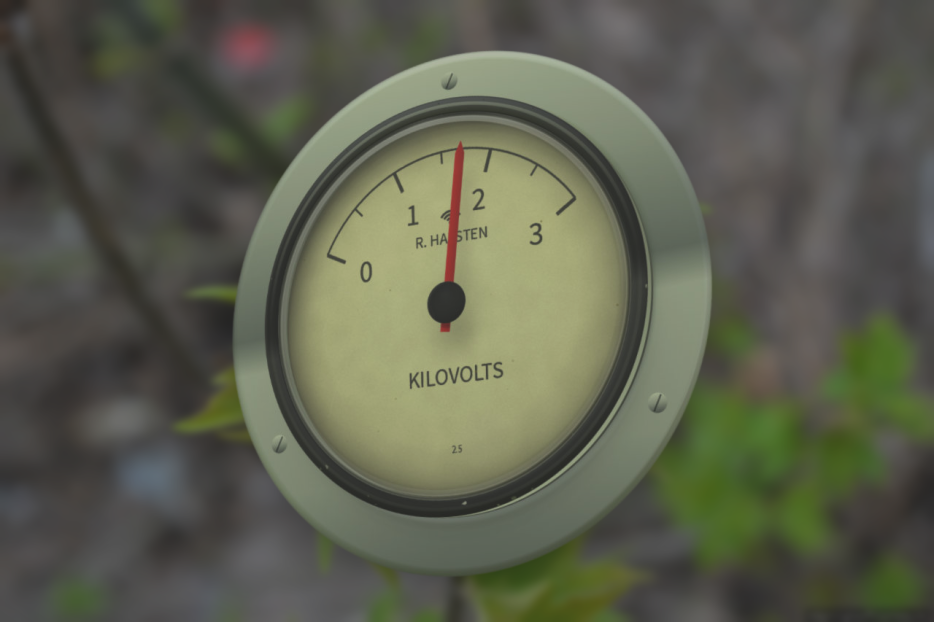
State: 1.75 (kV)
